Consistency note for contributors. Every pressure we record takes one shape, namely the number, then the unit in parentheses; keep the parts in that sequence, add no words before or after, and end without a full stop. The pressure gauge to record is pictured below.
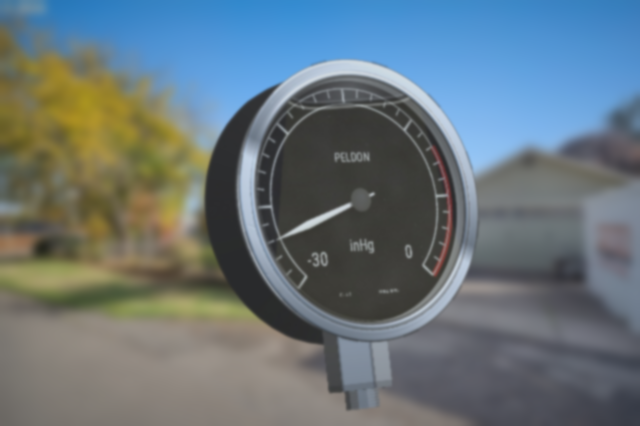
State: -27 (inHg)
